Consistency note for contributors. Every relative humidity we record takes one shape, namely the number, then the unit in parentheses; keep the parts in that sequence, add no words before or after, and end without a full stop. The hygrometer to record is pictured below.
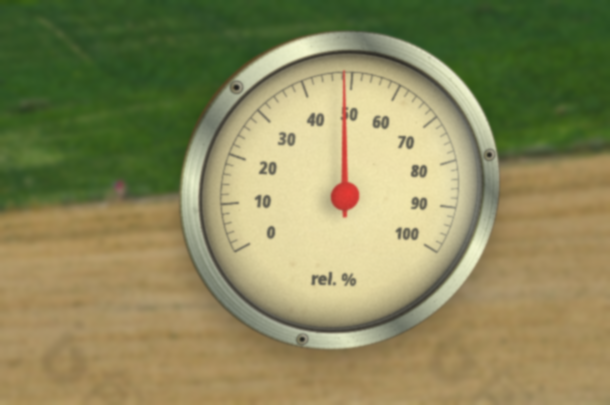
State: 48 (%)
